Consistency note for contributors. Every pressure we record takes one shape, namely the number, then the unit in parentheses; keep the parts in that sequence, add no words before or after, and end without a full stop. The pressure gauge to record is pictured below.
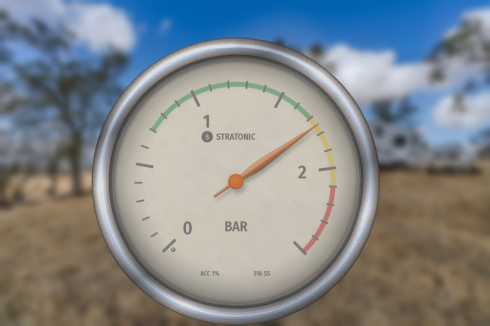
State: 1.75 (bar)
